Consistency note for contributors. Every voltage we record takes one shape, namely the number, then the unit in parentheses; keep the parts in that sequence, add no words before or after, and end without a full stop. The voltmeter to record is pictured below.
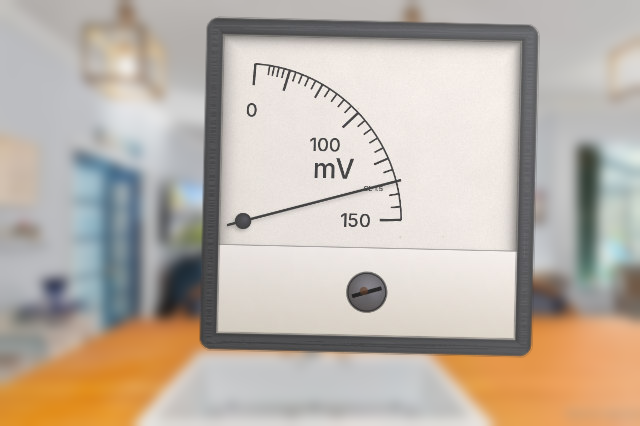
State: 135 (mV)
